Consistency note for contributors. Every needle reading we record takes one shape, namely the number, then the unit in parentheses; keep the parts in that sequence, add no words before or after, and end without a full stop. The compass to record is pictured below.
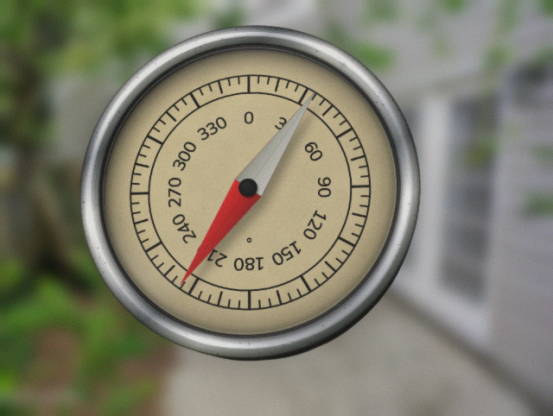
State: 215 (°)
